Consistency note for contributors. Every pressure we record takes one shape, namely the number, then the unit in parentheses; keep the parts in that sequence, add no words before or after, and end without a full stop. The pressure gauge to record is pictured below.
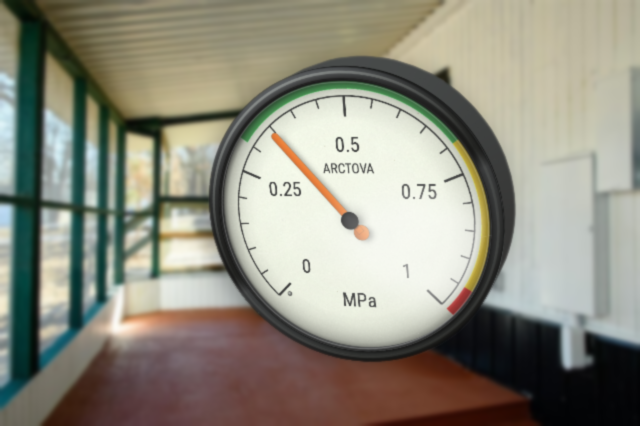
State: 0.35 (MPa)
